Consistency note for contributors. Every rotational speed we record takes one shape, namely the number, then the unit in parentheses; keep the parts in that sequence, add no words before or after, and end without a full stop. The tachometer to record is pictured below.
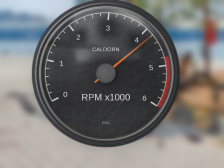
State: 4200 (rpm)
